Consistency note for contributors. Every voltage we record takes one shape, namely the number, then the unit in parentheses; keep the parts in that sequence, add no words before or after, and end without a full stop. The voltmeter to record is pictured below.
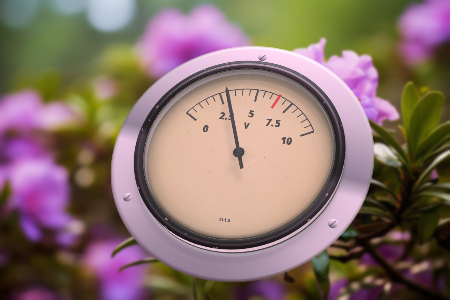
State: 3 (V)
